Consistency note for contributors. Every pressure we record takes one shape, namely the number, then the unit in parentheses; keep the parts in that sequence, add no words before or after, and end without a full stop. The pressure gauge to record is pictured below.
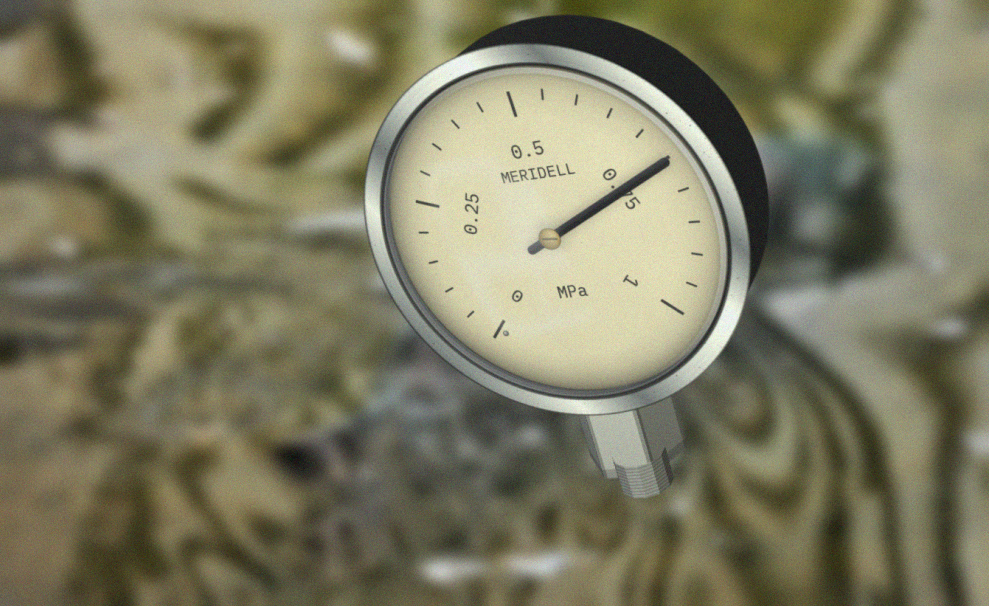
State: 0.75 (MPa)
